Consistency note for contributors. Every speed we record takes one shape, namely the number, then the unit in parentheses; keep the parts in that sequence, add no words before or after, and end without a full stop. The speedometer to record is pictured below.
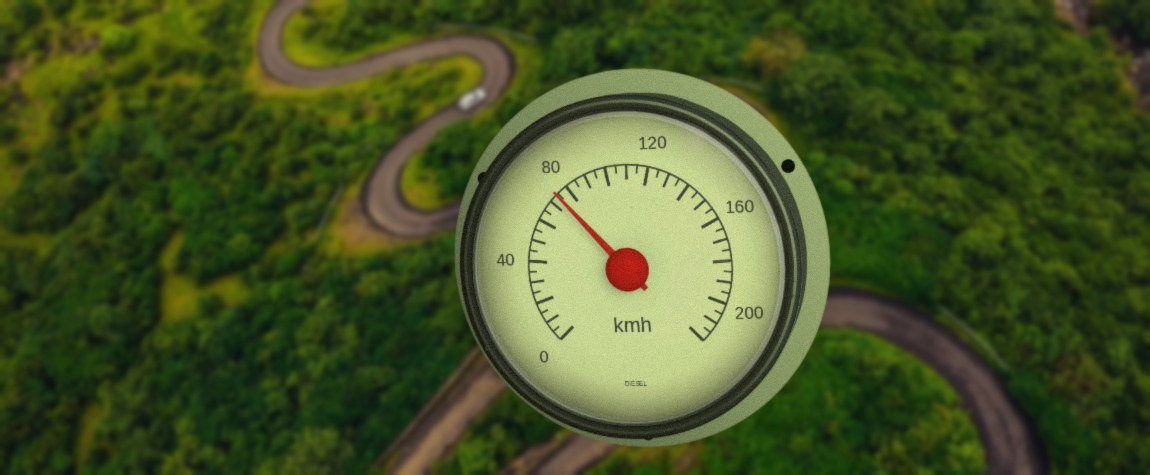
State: 75 (km/h)
